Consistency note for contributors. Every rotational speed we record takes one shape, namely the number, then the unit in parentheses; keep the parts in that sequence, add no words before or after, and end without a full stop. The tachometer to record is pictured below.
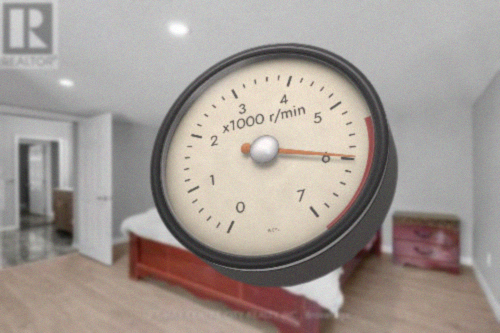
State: 6000 (rpm)
